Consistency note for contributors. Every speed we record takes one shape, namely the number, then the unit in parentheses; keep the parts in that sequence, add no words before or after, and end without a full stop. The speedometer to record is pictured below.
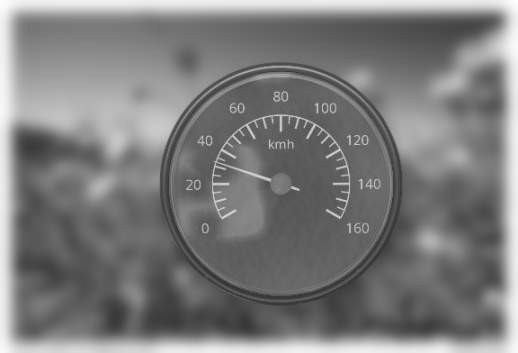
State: 32.5 (km/h)
